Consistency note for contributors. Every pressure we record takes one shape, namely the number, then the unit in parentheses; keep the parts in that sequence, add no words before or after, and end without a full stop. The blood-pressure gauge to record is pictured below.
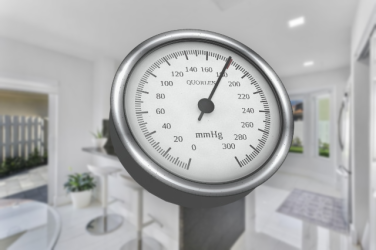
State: 180 (mmHg)
